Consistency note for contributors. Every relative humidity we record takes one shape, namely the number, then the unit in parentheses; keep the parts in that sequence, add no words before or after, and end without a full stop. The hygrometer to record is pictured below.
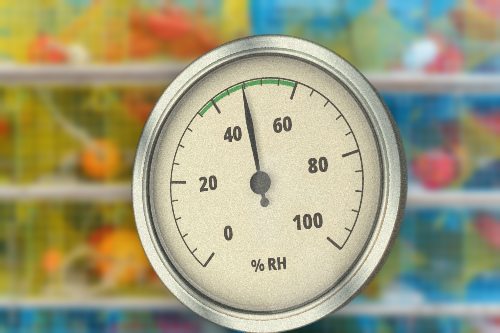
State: 48 (%)
